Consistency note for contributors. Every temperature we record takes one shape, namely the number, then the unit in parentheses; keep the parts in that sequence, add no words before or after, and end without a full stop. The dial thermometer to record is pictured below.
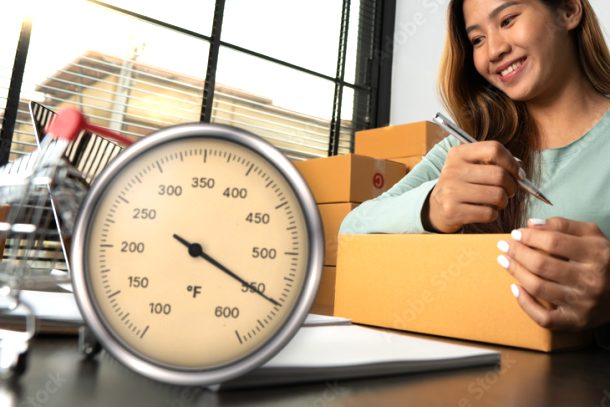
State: 550 (°F)
